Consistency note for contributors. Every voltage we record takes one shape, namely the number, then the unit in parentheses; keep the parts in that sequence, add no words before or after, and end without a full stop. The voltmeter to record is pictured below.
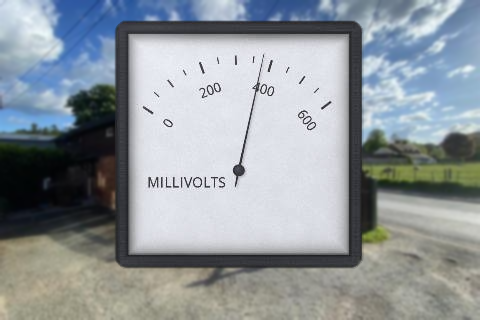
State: 375 (mV)
